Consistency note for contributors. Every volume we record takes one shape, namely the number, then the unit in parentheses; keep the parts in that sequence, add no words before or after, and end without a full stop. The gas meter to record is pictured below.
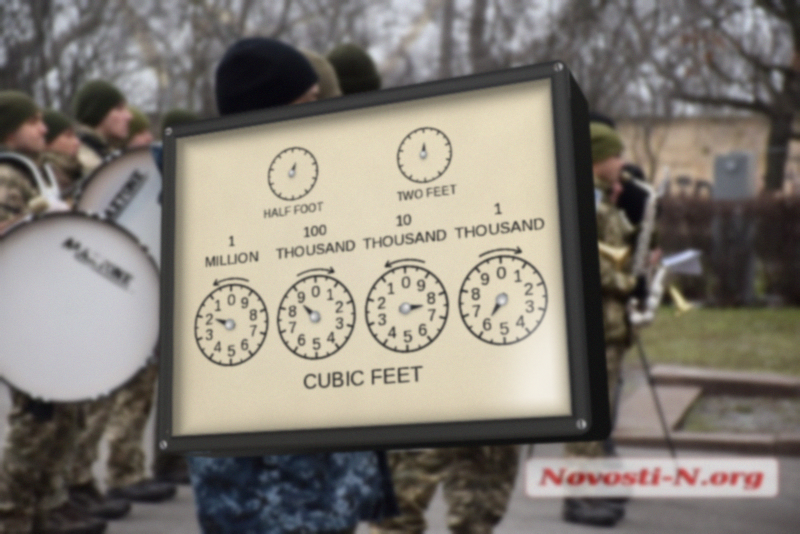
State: 187600 (ft³)
